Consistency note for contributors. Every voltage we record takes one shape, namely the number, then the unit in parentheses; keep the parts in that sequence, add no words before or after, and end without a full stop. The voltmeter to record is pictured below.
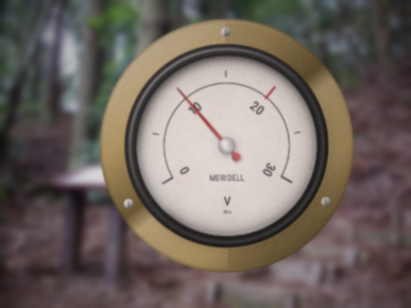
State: 10 (V)
